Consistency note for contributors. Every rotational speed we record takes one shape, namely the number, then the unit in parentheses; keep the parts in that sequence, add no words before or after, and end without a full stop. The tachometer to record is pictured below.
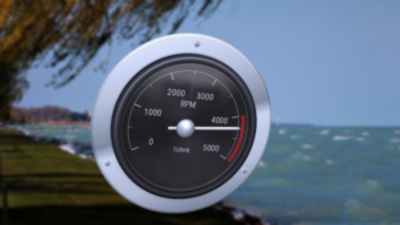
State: 4250 (rpm)
